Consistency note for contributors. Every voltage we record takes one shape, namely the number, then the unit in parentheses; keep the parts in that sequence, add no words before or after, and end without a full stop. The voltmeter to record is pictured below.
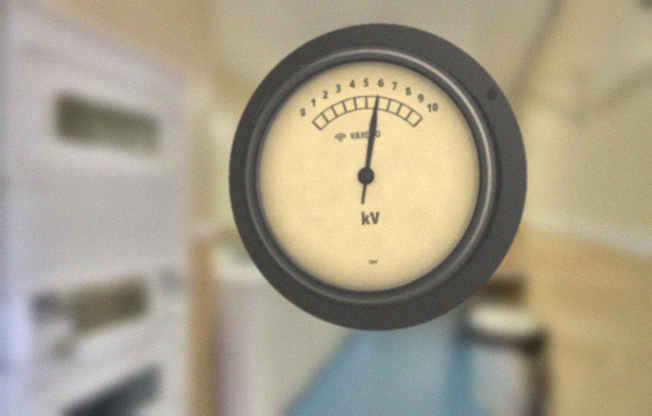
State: 6 (kV)
